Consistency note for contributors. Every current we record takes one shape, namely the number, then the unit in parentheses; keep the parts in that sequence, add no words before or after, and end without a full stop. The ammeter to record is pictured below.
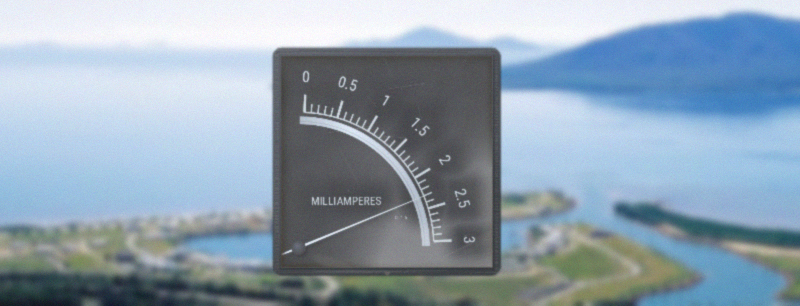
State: 2.3 (mA)
